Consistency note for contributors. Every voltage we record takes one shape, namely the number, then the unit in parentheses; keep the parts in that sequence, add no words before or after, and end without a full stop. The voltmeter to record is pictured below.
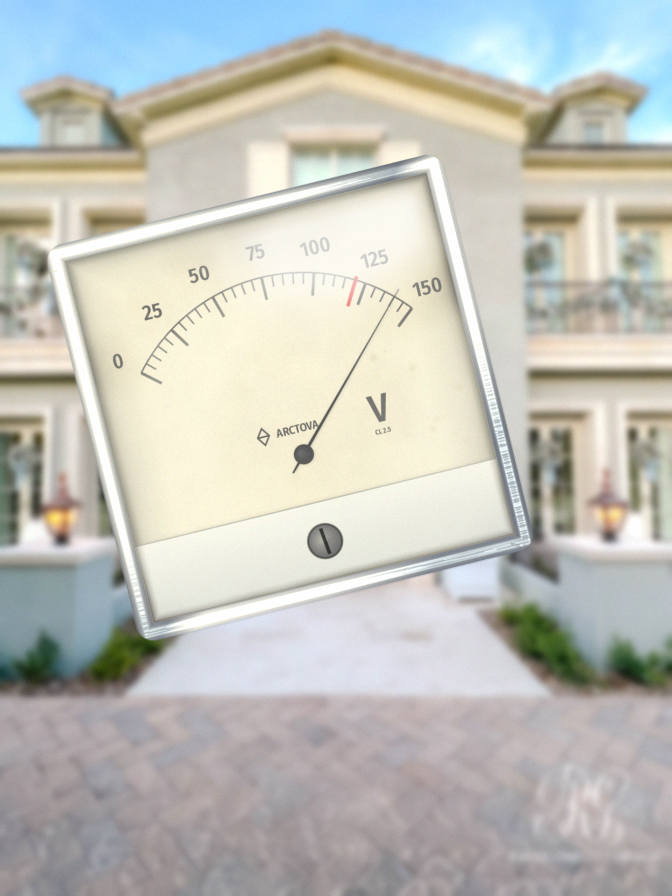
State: 140 (V)
